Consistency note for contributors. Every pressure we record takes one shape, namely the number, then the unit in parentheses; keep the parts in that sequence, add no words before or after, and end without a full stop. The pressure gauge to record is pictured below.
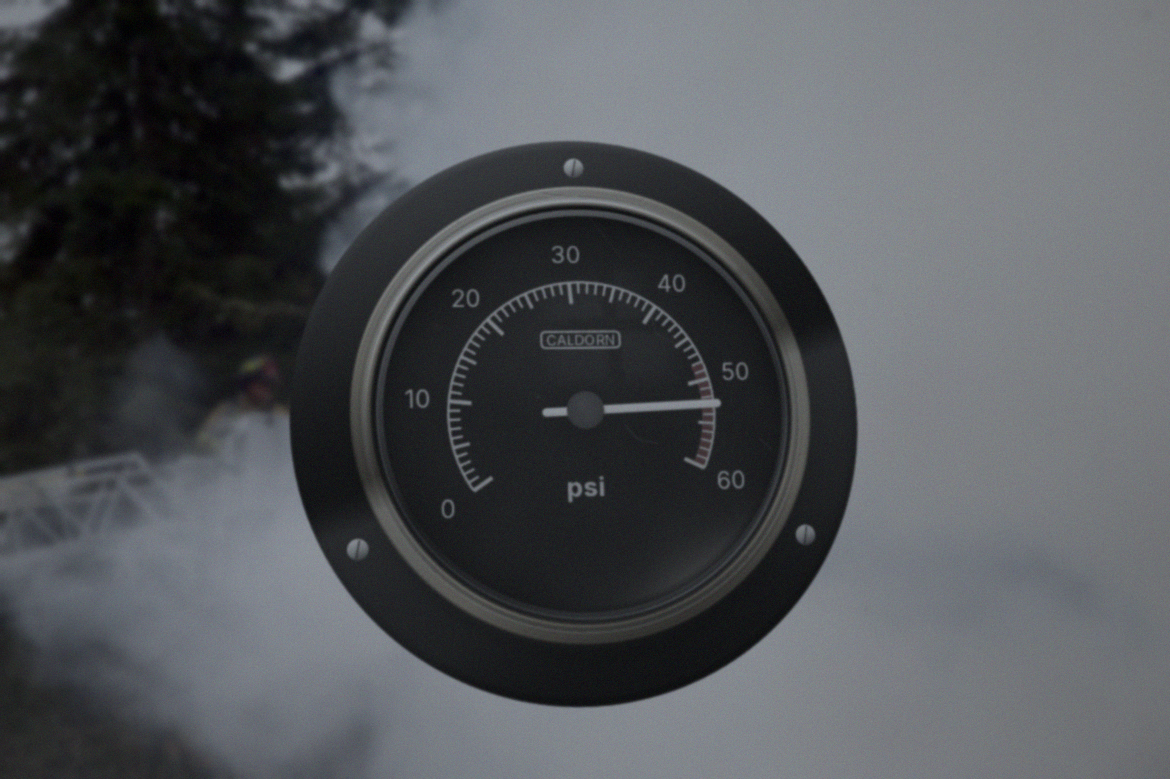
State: 53 (psi)
